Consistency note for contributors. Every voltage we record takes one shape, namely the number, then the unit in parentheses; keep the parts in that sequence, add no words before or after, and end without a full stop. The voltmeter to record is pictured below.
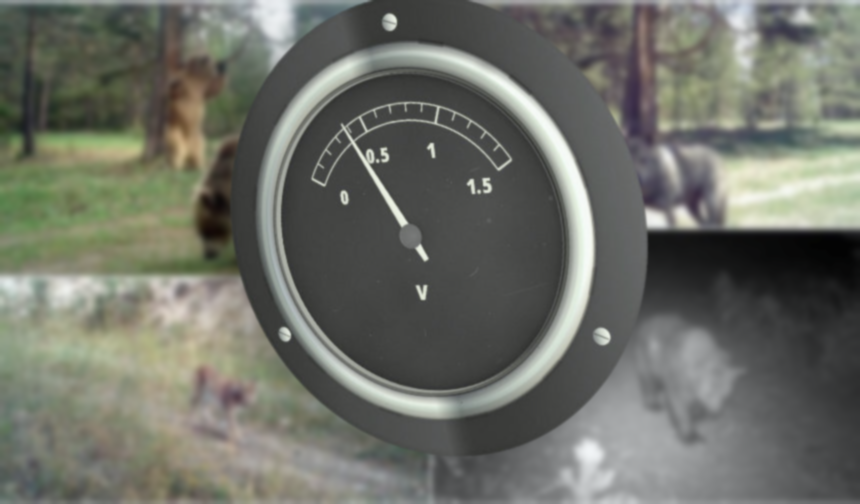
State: 0.4 (V)
